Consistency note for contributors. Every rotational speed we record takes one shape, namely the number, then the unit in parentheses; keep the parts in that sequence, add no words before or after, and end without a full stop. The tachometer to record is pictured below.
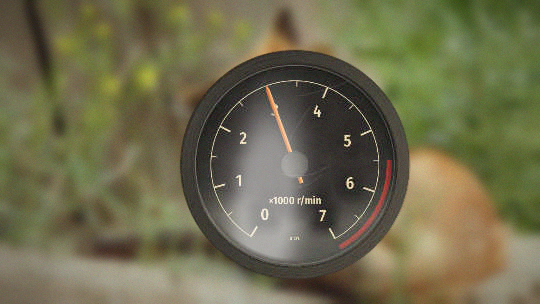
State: 3000 (rpm)
